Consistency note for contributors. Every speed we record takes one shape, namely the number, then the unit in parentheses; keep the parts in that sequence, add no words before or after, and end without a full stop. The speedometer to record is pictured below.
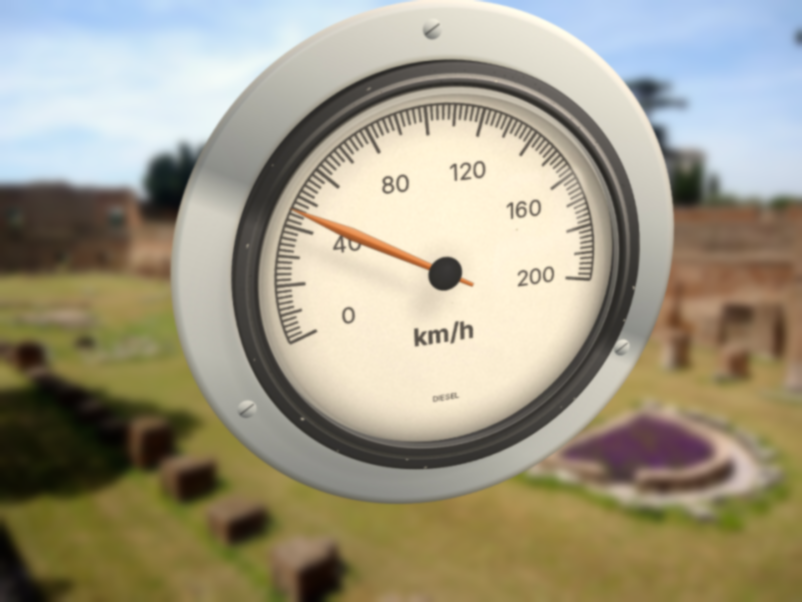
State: 46 (km/h)
